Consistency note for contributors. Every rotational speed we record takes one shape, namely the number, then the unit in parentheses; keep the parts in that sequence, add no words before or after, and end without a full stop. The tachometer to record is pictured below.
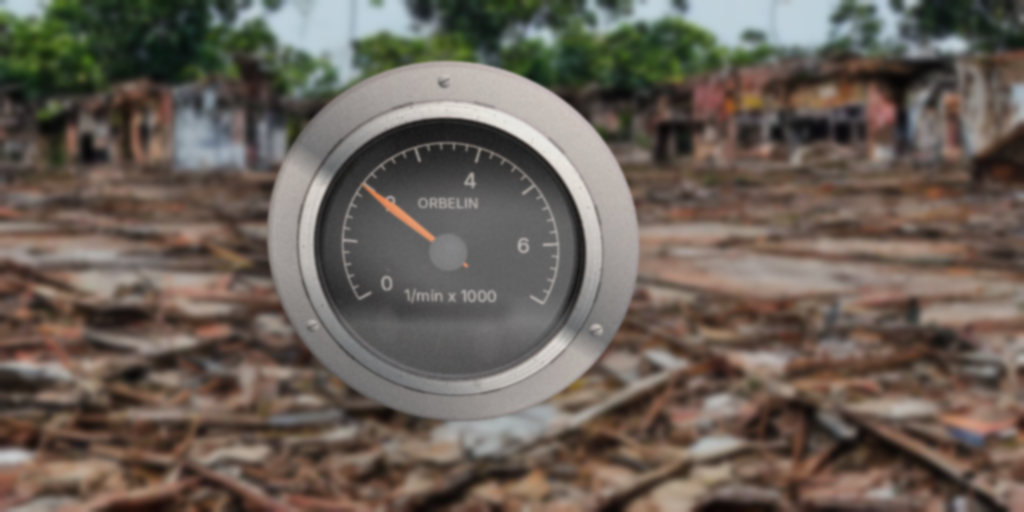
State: 2000 (rpm)
